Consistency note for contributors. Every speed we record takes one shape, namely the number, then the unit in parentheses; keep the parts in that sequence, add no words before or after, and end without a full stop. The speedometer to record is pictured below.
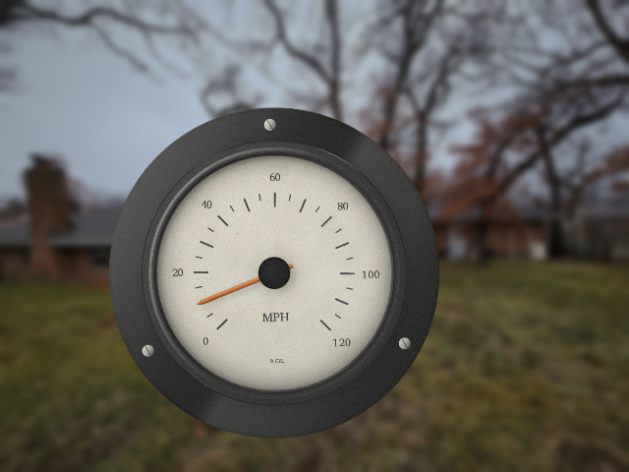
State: 10 (mph)
